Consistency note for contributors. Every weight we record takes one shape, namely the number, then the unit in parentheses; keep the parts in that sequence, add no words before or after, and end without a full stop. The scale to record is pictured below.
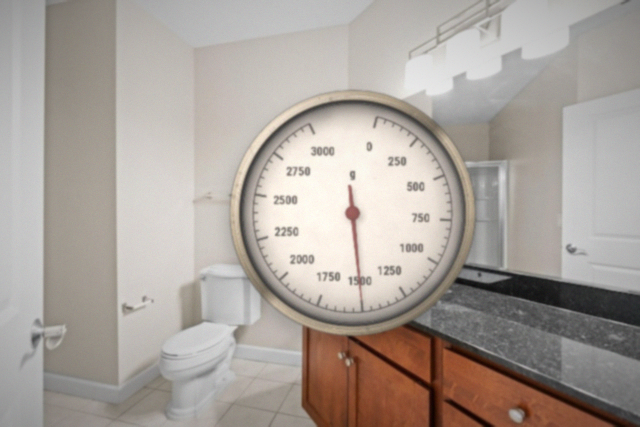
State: 1500 (g)
